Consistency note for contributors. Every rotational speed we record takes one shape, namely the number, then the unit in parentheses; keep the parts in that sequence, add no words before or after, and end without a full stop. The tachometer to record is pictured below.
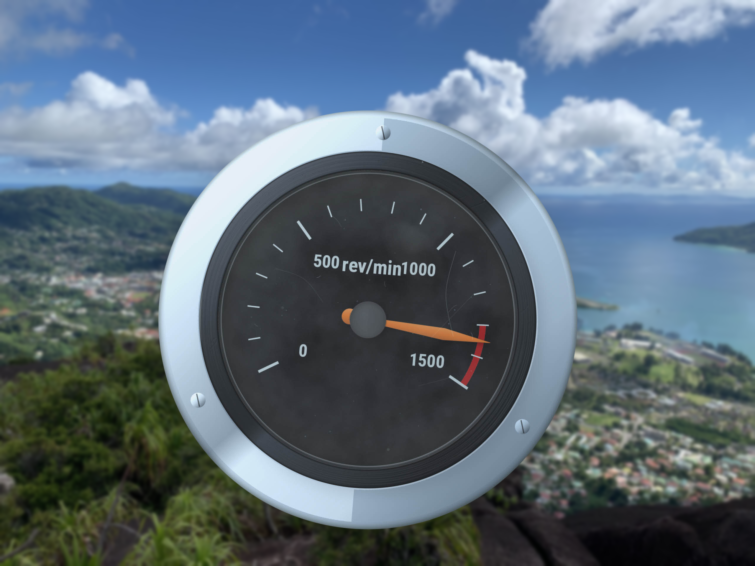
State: 1350 (rpm)
